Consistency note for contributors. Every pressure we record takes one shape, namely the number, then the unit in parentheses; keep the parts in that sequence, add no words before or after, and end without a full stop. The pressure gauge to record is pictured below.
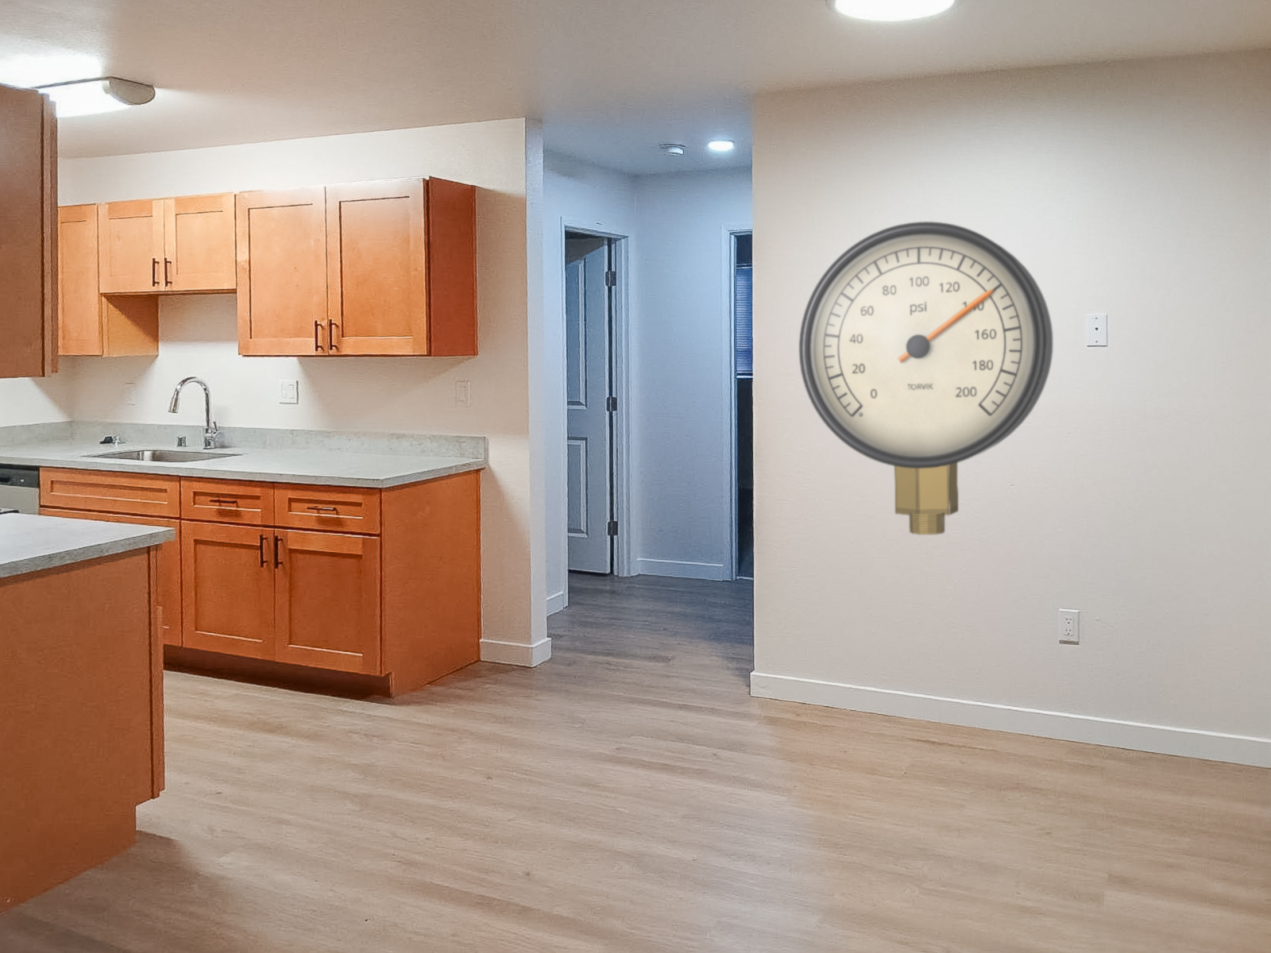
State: 140 (psi)
